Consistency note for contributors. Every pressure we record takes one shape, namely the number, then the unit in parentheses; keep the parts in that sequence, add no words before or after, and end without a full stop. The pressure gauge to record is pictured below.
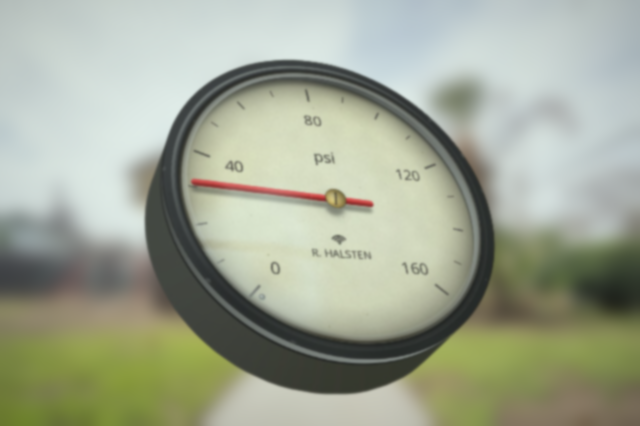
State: 30 (psi)
